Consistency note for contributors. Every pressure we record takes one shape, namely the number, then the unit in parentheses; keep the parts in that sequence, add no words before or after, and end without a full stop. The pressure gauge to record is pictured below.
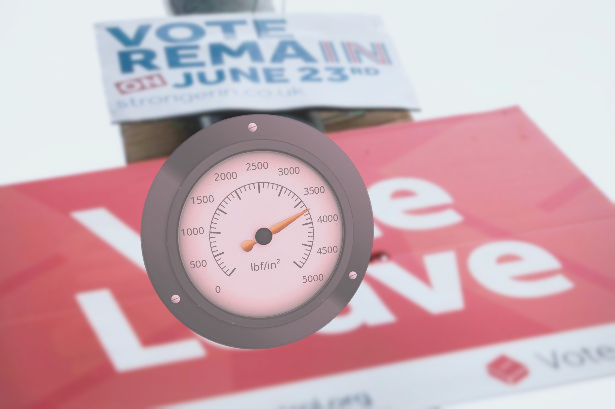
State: 3700 (psi)
